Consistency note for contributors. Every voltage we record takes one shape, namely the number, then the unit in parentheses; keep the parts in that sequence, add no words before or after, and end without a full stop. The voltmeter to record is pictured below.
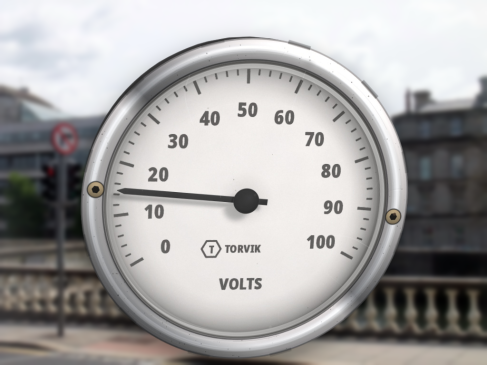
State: 15 (V)
